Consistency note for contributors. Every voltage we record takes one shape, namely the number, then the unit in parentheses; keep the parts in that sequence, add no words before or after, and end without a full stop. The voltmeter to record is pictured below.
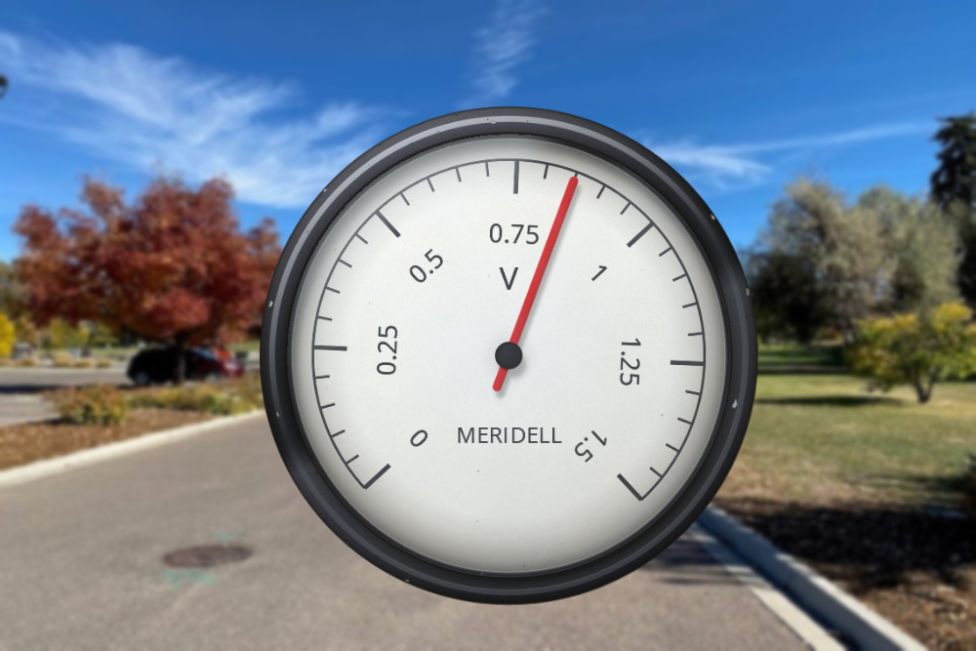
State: 0.85 (V)
